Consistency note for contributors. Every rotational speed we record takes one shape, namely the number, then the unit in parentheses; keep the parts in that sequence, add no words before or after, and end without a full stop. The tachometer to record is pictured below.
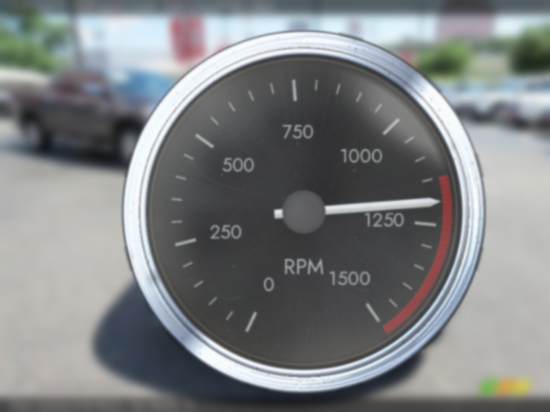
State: 1200 (rpm)
